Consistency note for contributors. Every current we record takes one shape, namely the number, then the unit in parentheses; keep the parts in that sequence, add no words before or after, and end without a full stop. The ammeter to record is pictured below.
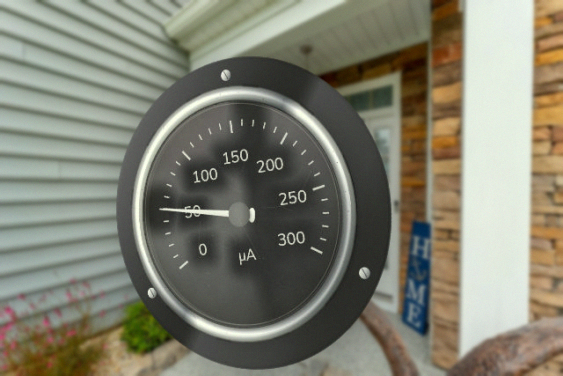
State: 50 (µA)
